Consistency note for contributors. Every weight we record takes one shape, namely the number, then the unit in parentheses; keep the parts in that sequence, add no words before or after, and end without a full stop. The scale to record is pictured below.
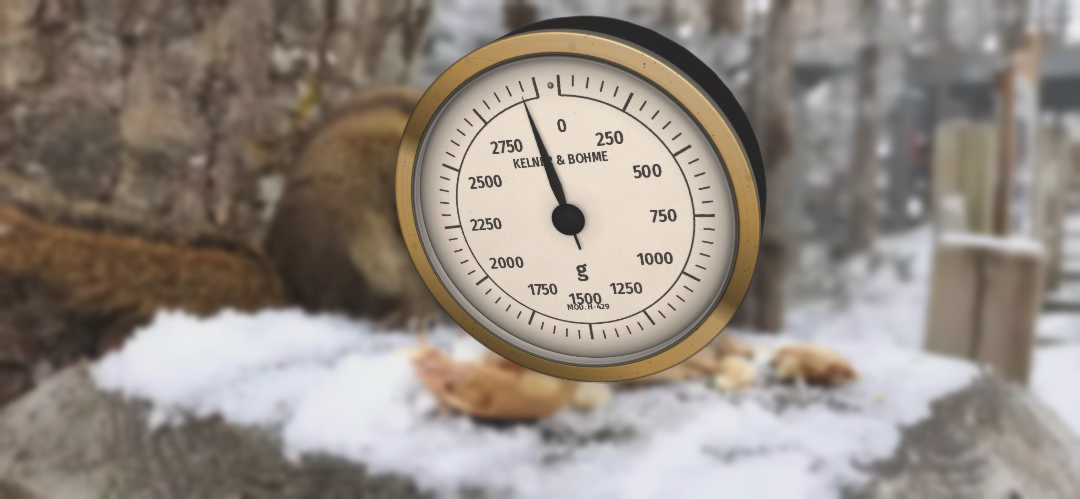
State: 2950 (g)
